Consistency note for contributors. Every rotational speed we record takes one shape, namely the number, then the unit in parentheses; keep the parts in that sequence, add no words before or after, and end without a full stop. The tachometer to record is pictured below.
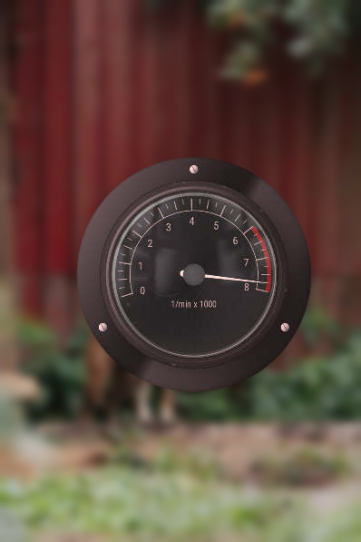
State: 7750 (rpm)
